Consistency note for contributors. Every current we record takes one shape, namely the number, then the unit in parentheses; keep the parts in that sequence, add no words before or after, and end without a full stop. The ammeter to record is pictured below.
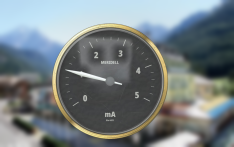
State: 1 (mA)
